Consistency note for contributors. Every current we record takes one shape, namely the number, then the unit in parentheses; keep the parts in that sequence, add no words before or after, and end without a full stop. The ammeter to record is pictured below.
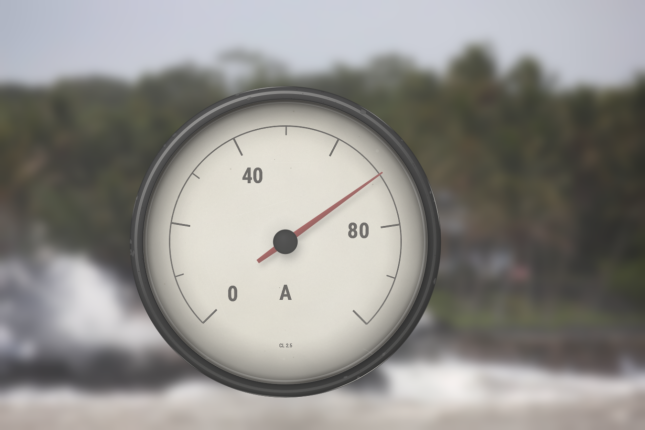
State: 70 (A)
